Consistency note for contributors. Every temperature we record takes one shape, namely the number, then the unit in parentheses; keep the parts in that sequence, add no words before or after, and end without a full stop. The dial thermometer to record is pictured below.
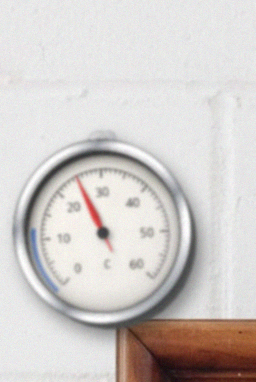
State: 25 (°C)
